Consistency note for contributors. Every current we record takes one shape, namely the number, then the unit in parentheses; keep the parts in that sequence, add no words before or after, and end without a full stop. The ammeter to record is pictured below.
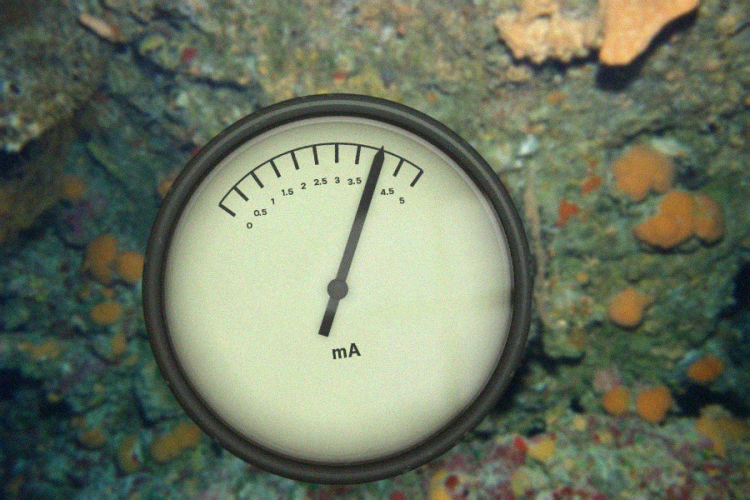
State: 4 (mA)
